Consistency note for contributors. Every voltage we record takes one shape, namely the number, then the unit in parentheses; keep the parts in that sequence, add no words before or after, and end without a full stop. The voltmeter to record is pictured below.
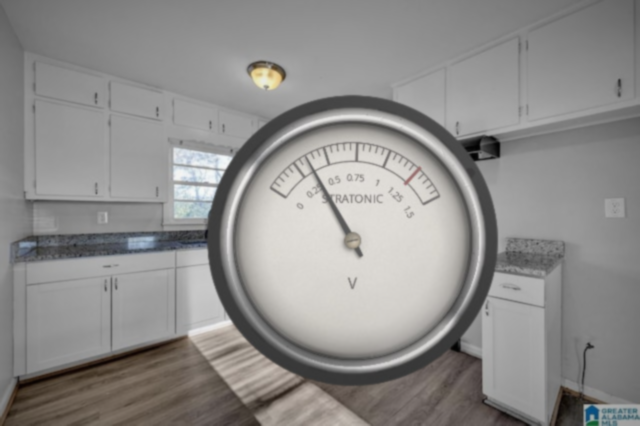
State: 0.35 (V)
